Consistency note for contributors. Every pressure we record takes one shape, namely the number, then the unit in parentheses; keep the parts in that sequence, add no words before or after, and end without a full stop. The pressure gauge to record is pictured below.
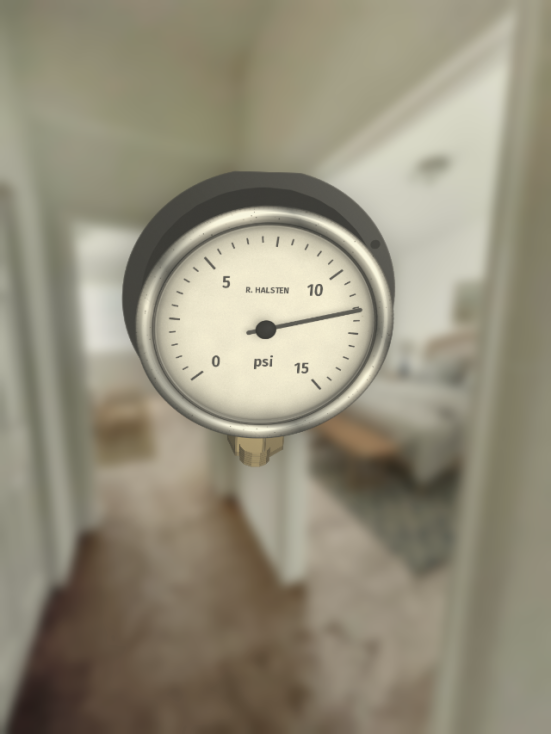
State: 11.5 (psi)
